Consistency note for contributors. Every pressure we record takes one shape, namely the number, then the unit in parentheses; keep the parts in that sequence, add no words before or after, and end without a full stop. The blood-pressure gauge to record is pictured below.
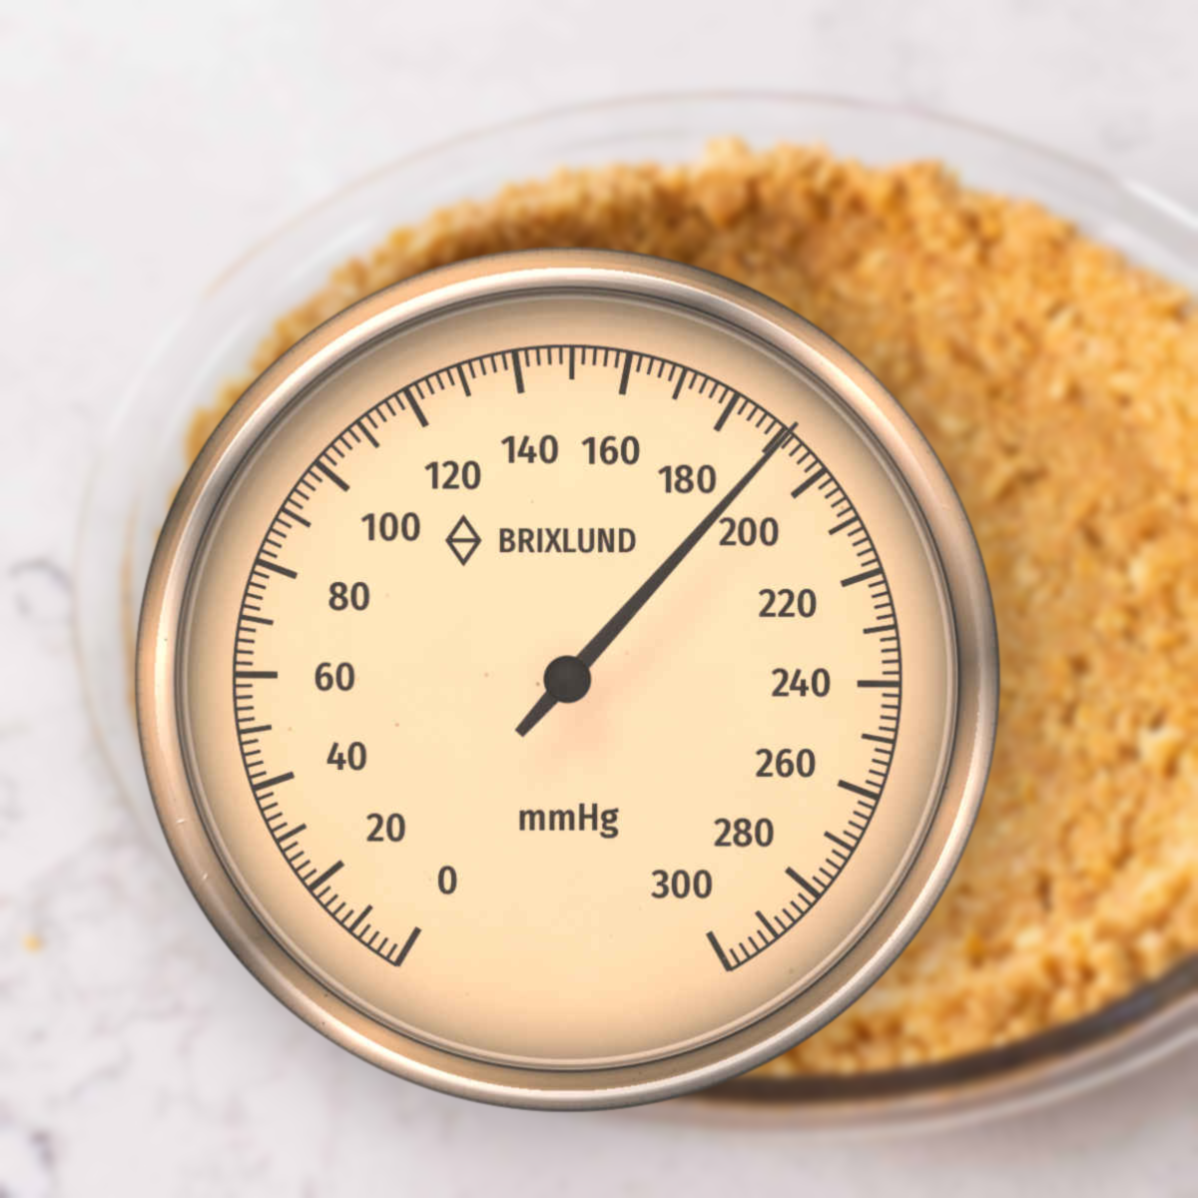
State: 191 (mmHg)
